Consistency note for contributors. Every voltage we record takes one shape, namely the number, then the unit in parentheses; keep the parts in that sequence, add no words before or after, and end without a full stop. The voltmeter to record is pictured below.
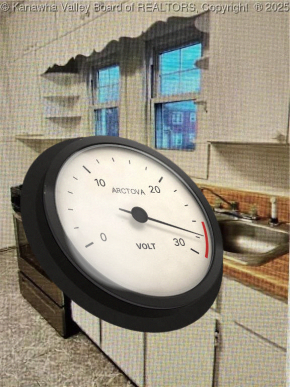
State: 28 (V)
